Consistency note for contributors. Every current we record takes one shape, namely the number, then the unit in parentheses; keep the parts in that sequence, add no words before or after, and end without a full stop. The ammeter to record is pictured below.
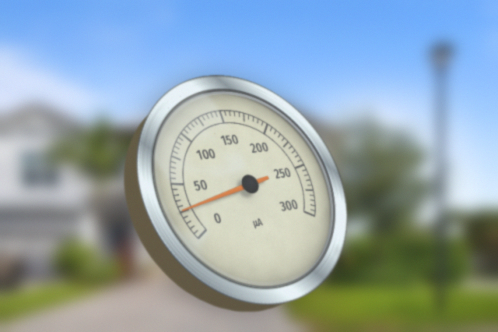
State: 25 (µA)
